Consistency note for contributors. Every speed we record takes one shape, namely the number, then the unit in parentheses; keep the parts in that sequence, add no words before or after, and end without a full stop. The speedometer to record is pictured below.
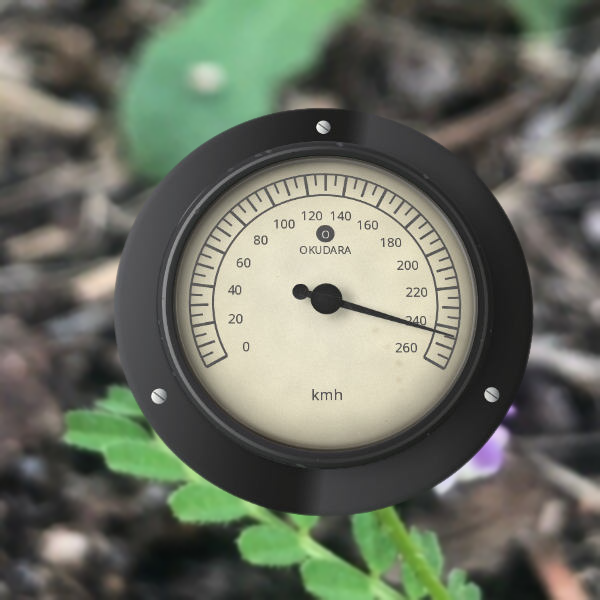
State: 245 (km/h)
